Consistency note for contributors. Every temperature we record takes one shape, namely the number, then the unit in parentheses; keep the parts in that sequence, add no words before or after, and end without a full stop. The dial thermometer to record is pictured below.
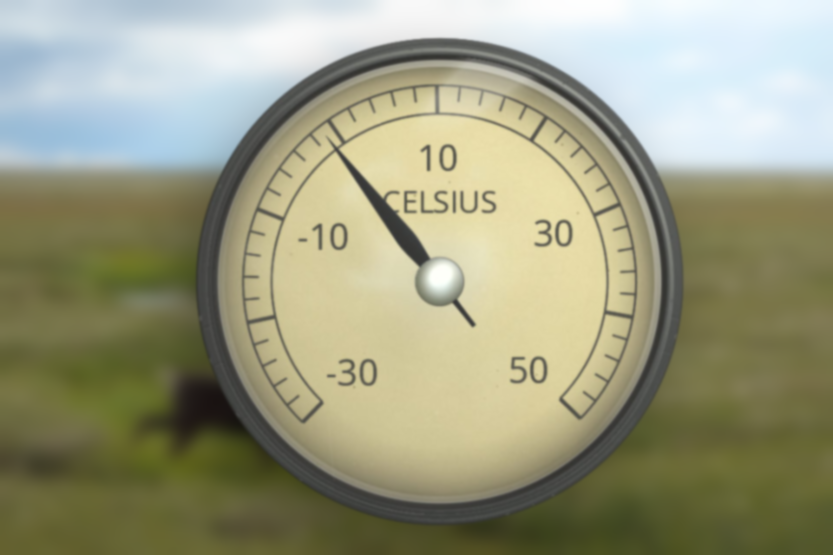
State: -1 (°C)
